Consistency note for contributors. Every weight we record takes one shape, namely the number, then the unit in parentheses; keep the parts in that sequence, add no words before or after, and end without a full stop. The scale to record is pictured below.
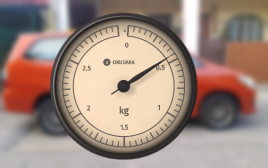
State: 0.45 (kg)
